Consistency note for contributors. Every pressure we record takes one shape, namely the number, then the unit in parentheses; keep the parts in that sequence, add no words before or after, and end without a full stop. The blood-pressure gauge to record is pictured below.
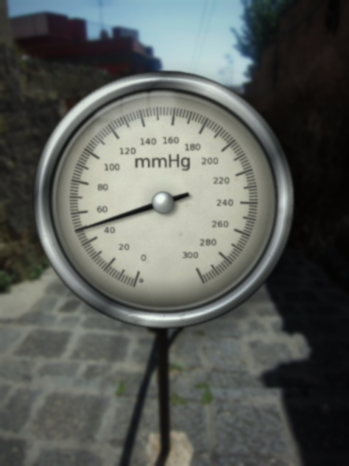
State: 50 (mmHg)
